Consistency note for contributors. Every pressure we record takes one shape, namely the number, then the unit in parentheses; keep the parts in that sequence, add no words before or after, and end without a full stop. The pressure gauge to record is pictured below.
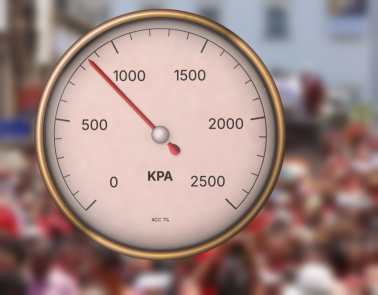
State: 850 (kPa)
